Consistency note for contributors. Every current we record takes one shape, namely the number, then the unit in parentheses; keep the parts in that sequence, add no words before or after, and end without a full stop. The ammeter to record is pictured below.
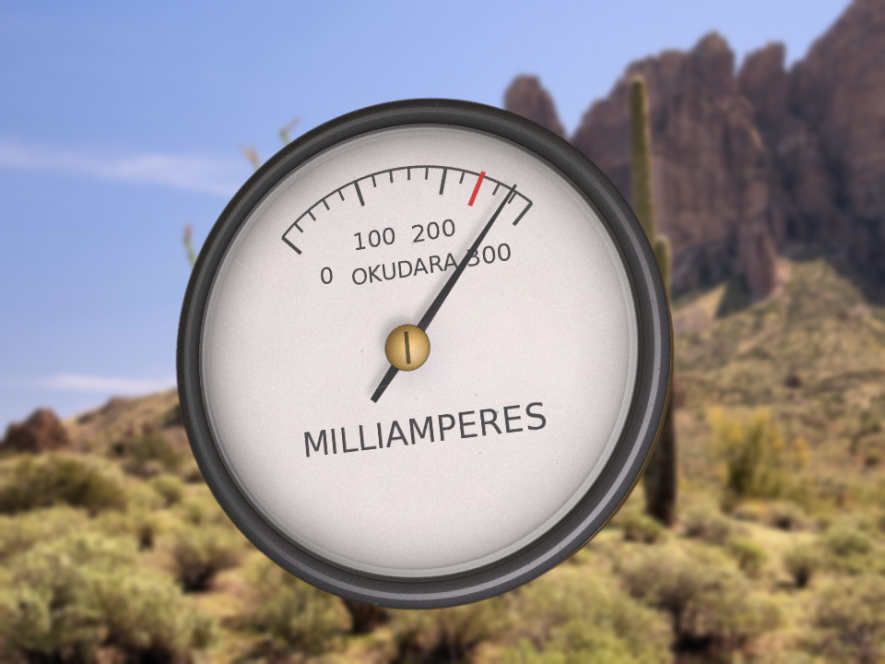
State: 280 (mA)
